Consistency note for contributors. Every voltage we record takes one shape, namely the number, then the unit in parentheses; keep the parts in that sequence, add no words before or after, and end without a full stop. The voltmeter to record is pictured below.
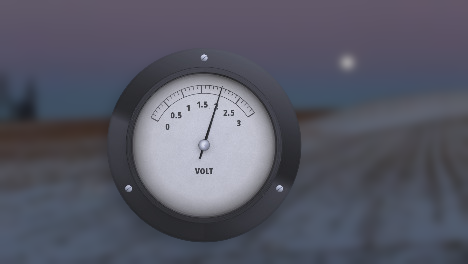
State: 2 (V)
